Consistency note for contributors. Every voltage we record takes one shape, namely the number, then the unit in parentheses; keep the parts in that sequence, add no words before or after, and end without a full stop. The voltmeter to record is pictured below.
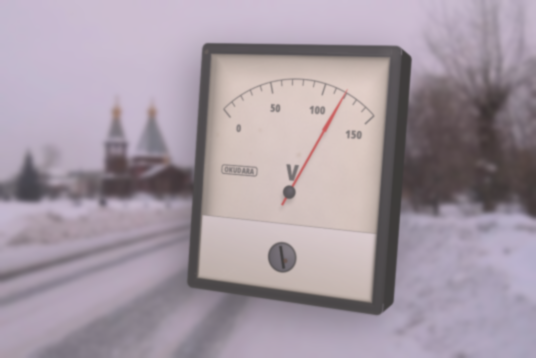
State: 120 (V)
